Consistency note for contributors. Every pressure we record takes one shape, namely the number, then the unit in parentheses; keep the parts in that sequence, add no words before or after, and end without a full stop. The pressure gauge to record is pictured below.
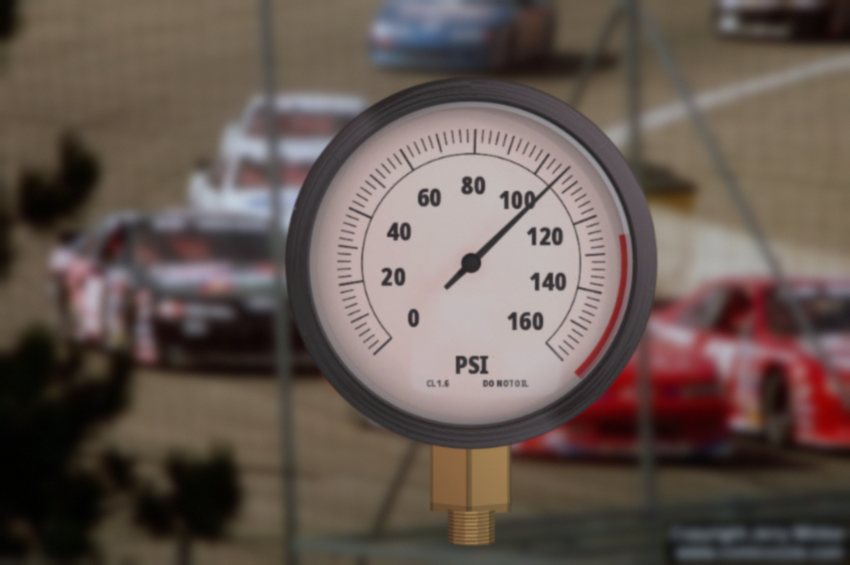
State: 106 (psi)
